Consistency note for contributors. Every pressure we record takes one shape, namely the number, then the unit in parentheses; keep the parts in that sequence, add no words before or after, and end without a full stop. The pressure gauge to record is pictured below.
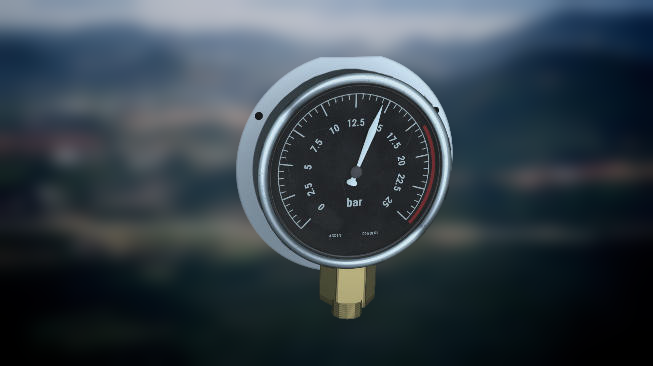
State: 14.5 (bar)
